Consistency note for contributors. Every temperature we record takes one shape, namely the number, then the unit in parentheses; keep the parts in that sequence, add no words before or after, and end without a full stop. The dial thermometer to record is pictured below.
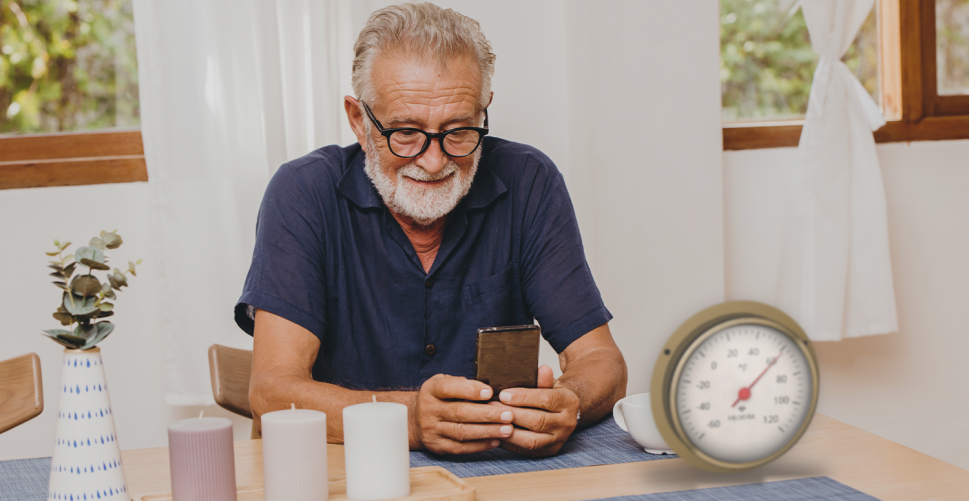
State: 60 (°F)
